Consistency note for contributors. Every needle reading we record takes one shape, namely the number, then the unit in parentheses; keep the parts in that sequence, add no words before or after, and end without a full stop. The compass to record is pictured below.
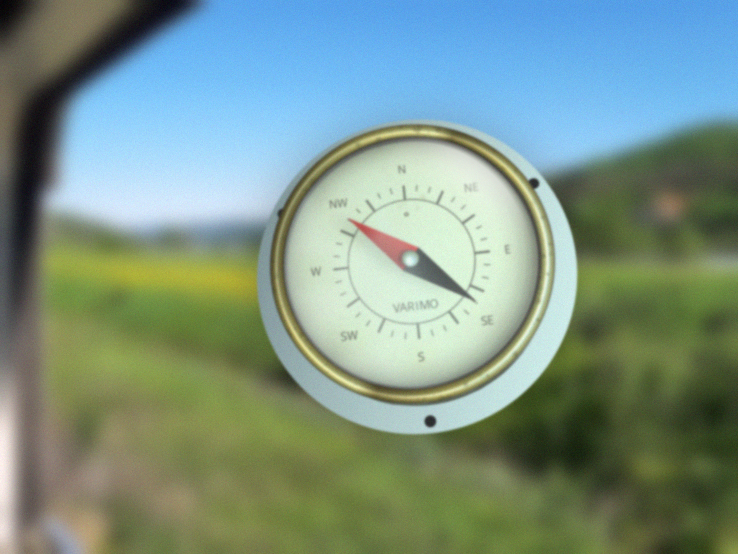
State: 310 (°)
